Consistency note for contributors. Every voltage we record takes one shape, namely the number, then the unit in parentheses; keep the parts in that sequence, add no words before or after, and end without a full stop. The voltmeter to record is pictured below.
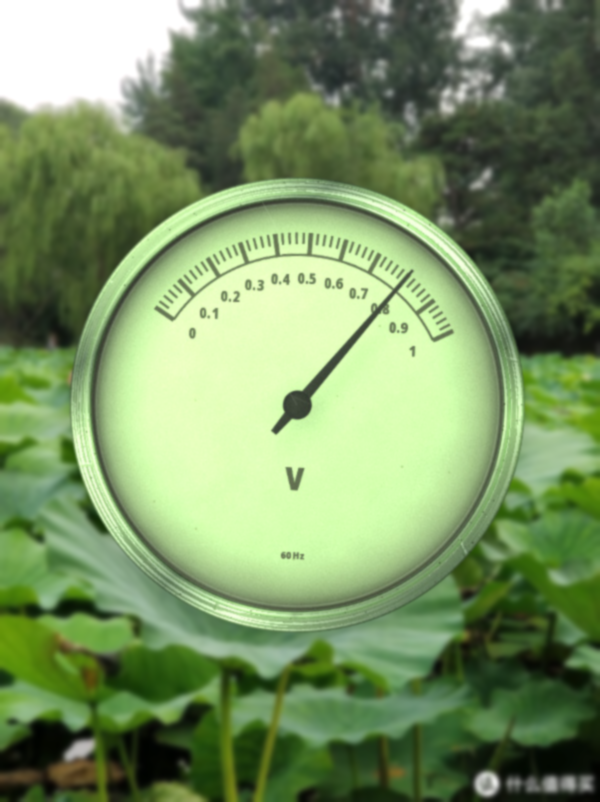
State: 0.8 (V)
